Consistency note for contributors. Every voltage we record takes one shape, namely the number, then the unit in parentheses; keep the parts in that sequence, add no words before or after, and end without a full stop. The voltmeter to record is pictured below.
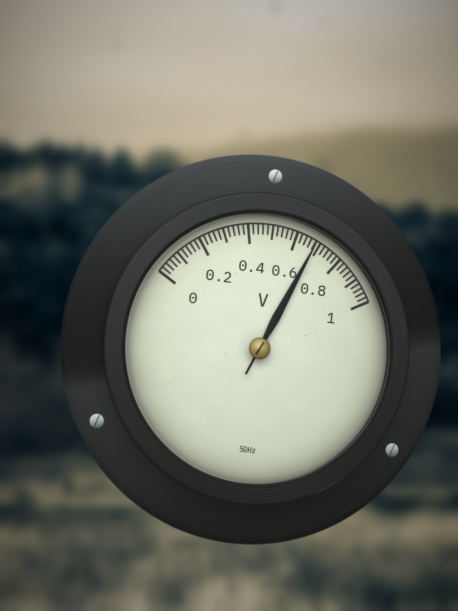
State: 0.68 (V)
